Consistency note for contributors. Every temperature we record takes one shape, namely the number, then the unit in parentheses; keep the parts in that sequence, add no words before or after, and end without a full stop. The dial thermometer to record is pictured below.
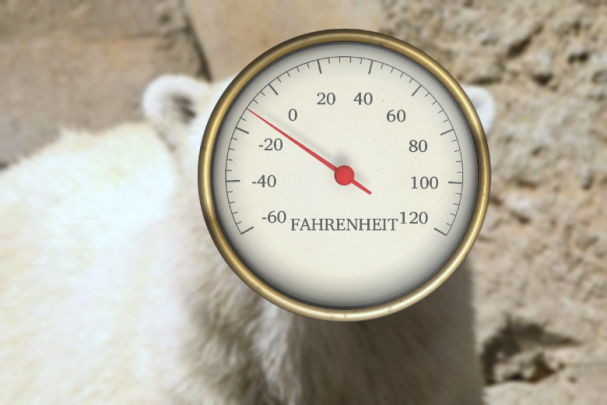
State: -12 (°F)
